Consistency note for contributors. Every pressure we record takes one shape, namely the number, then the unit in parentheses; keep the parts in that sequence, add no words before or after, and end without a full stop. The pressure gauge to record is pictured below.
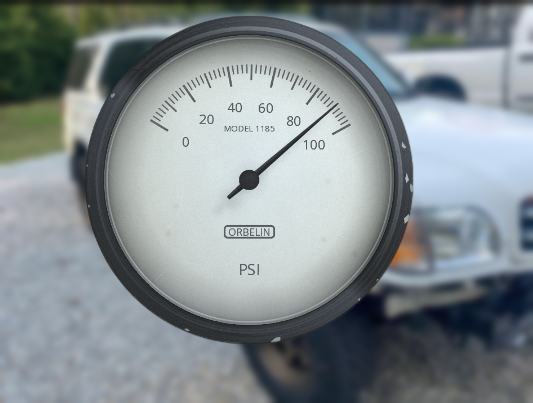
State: 90 (psi)
